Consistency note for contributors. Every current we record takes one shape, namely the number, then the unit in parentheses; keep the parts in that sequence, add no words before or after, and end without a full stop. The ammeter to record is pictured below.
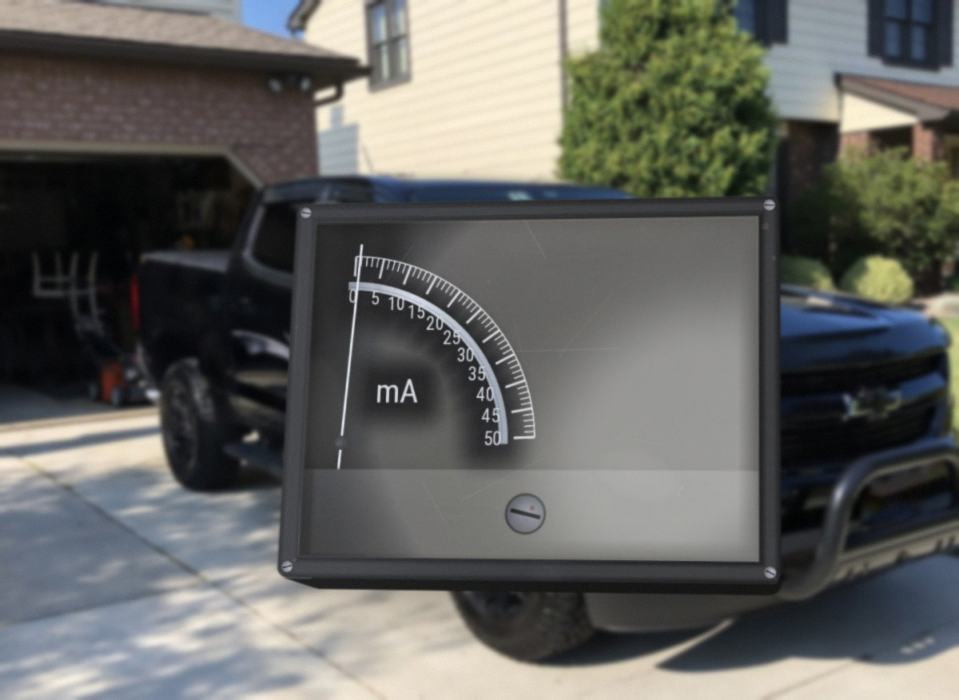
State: 1 (mA)
